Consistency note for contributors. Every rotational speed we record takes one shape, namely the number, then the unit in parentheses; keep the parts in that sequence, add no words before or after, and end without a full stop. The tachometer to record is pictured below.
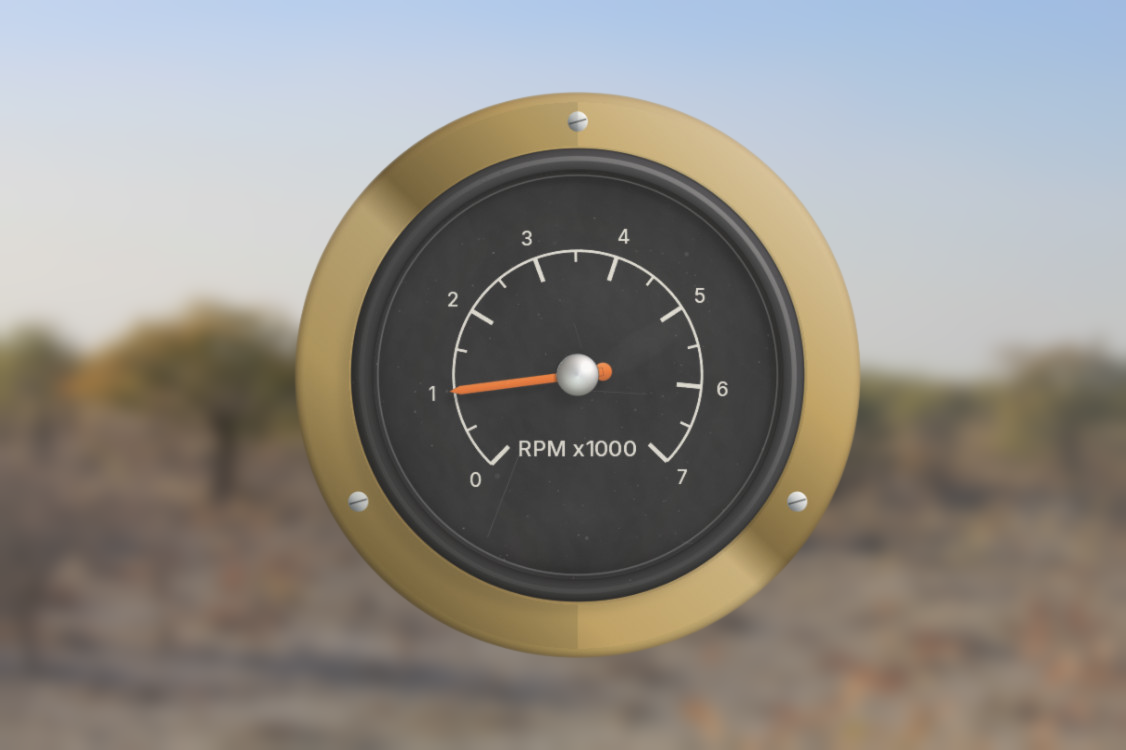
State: 1000 (rpm)
